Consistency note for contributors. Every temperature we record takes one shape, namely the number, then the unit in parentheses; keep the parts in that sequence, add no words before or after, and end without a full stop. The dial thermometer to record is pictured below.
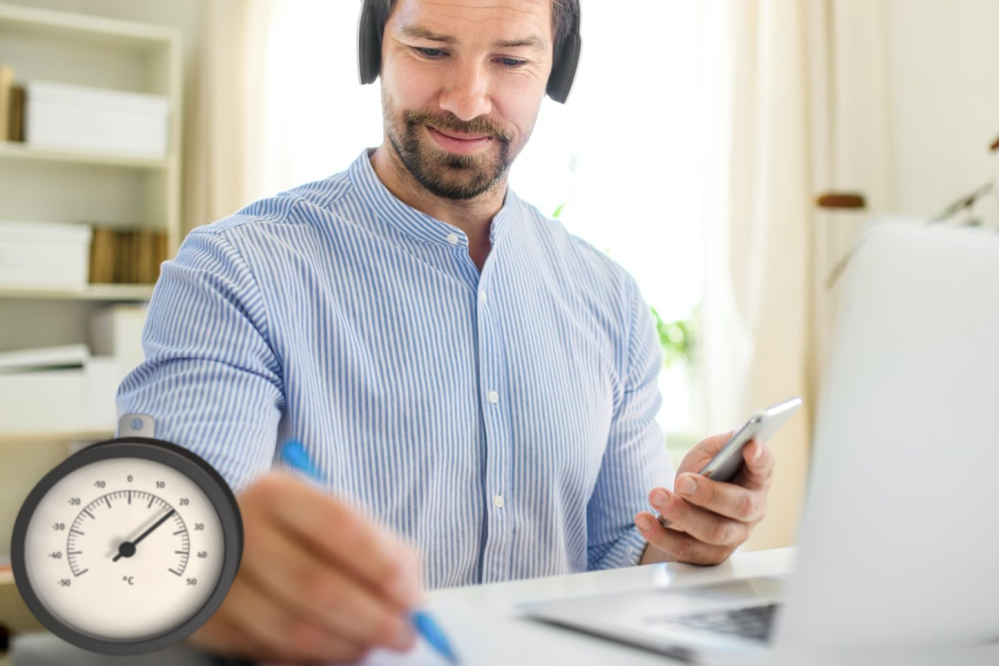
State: 20 (°C)
